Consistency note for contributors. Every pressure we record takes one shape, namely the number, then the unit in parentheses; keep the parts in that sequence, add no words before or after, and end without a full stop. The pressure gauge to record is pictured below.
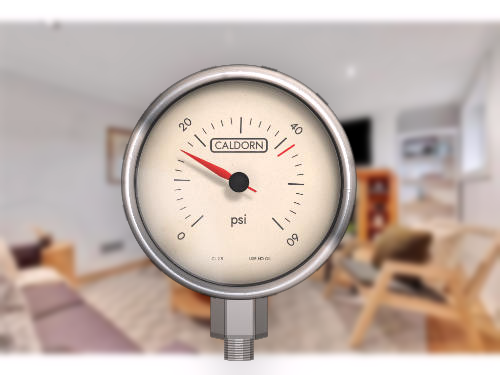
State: 16 (psi)
